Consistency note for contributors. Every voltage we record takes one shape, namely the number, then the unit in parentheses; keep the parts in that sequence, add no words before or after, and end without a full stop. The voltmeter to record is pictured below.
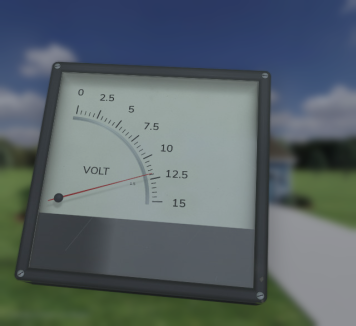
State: 12 (V)
